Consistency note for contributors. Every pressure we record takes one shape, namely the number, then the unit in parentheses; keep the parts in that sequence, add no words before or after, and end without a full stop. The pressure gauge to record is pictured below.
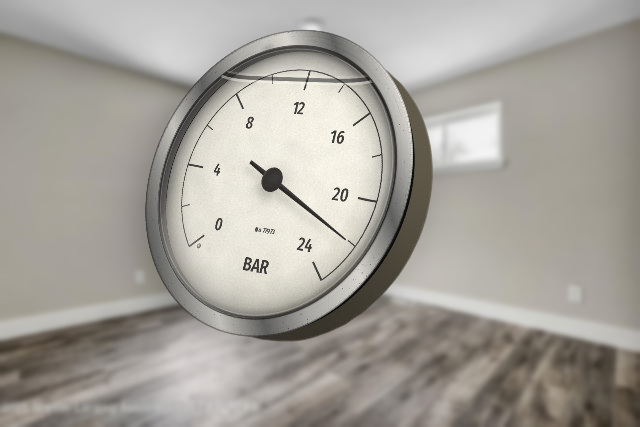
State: 22 (bar)
